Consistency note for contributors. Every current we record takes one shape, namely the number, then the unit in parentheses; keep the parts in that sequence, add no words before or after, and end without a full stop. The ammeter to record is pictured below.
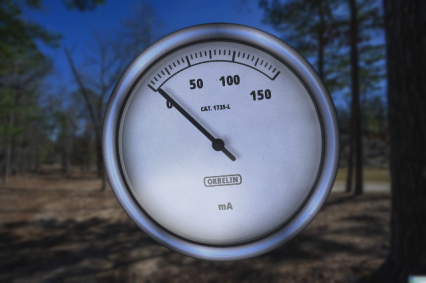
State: 5 (mA)
